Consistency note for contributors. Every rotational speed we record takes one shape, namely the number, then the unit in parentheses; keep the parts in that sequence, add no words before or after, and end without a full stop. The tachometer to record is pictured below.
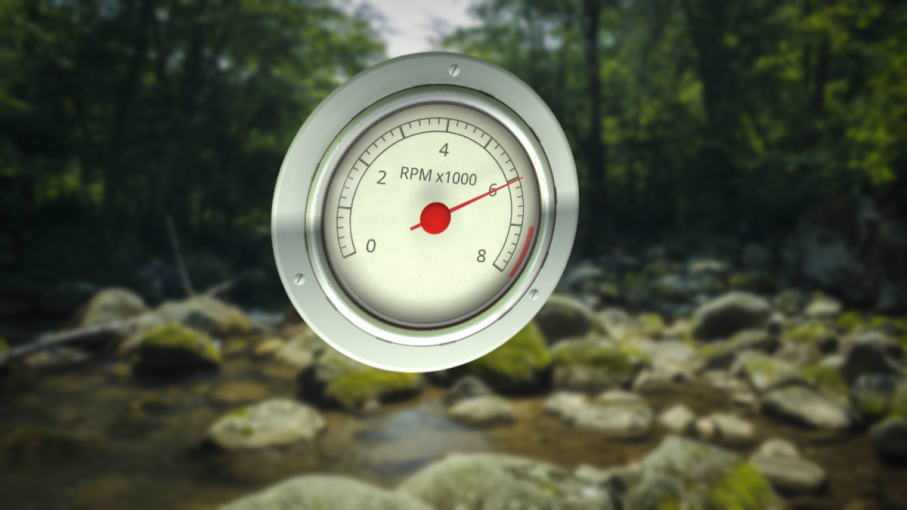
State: 6000 (rpm)
